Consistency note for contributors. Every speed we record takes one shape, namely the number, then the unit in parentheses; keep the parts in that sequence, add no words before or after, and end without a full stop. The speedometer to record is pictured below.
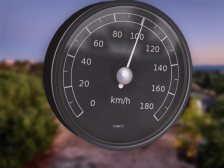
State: 100 (km/h)
